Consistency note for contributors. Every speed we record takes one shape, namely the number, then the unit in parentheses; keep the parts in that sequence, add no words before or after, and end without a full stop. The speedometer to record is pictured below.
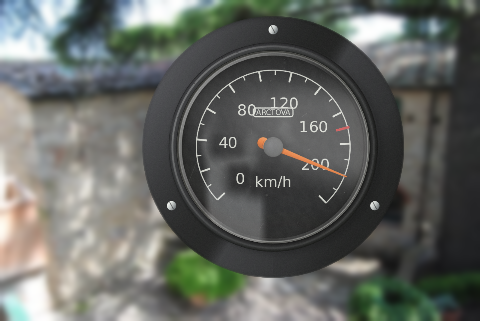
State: 200 (km/h)
